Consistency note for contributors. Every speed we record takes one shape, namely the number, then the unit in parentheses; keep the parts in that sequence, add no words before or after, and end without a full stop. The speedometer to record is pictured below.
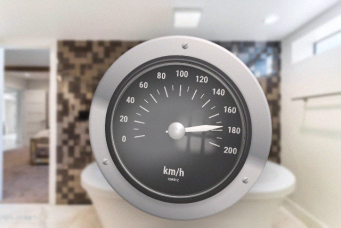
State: 175 (km/h)
